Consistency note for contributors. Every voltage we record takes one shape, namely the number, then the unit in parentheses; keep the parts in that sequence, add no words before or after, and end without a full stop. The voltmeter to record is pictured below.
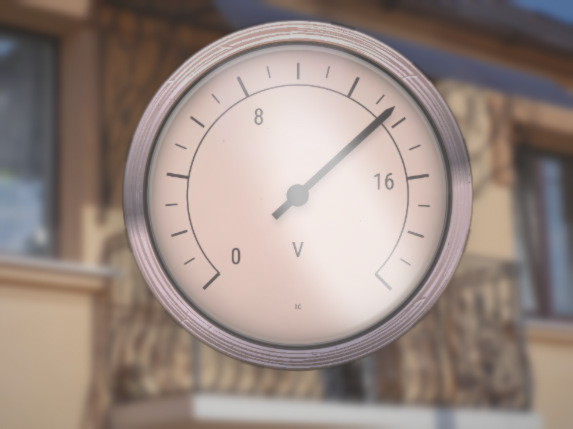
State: 13.5 (V)
